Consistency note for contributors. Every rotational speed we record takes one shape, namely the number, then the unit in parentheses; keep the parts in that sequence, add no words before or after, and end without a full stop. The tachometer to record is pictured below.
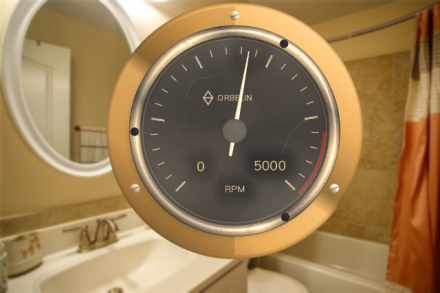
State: 2700 (rpm)
